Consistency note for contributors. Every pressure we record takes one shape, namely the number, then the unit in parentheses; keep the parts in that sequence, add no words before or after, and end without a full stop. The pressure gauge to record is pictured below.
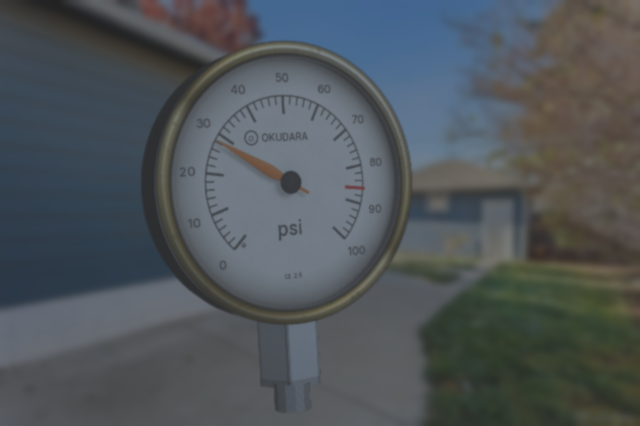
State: 28 (psi)
